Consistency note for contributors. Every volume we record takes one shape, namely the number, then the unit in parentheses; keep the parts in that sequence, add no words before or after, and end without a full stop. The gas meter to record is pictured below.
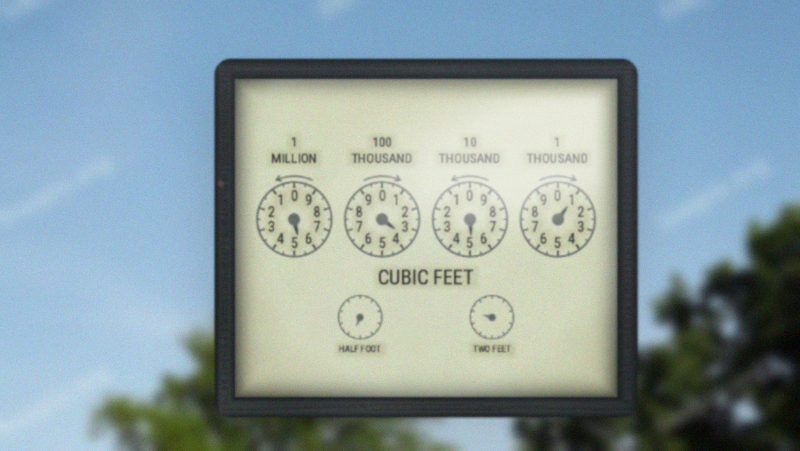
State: 535100 (ft³)
